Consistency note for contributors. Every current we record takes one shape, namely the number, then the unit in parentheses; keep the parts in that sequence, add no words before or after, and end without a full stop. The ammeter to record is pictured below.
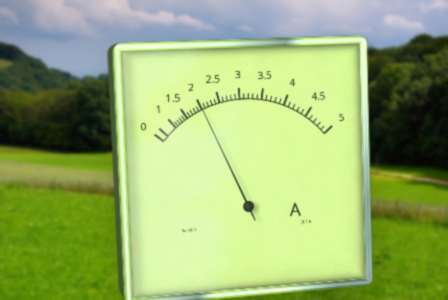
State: 2 (A)
